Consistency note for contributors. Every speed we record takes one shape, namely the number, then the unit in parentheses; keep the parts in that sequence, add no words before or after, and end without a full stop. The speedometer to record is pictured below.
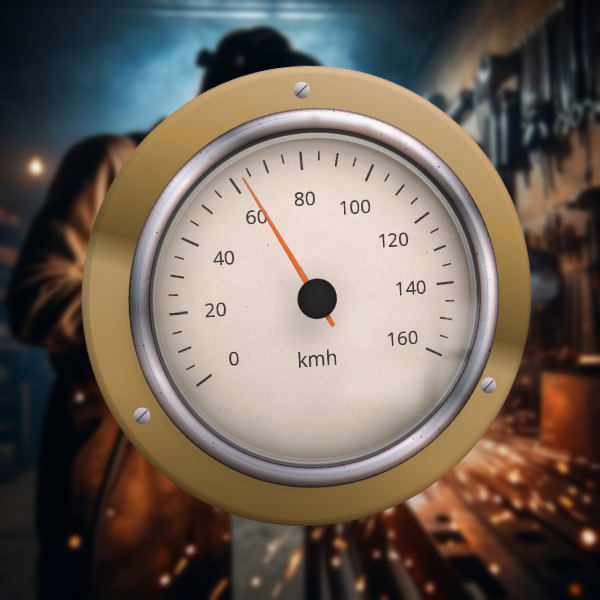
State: 62.5 (km/h)
